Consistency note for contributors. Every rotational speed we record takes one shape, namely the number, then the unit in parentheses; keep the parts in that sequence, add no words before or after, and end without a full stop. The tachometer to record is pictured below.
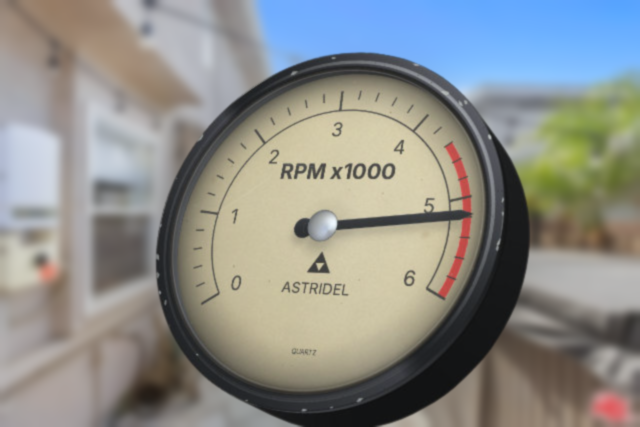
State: 5200 (rpm)
